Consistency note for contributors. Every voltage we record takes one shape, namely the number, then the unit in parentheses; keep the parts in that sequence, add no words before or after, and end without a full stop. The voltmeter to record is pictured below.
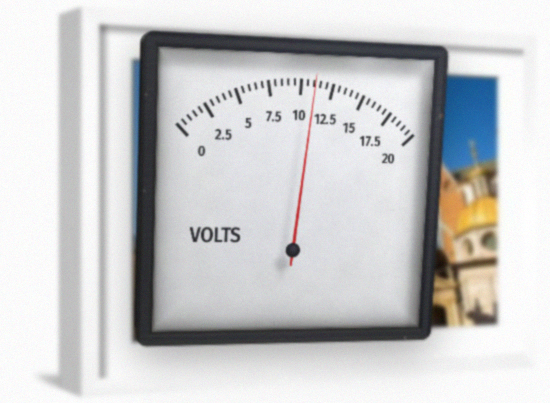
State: 11 (V)
